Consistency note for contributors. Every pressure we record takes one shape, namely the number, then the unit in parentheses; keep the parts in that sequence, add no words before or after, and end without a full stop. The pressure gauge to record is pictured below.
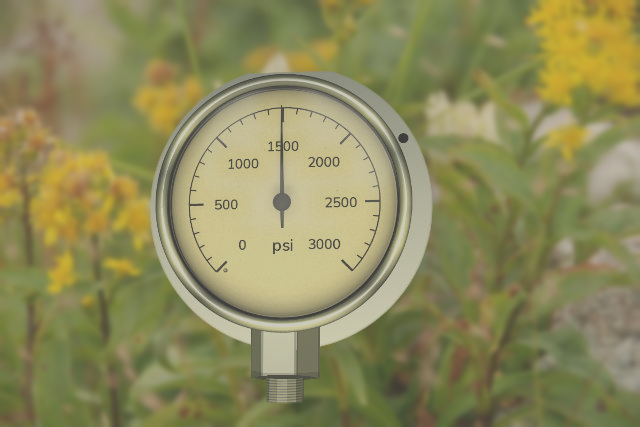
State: 1500 (psi)
